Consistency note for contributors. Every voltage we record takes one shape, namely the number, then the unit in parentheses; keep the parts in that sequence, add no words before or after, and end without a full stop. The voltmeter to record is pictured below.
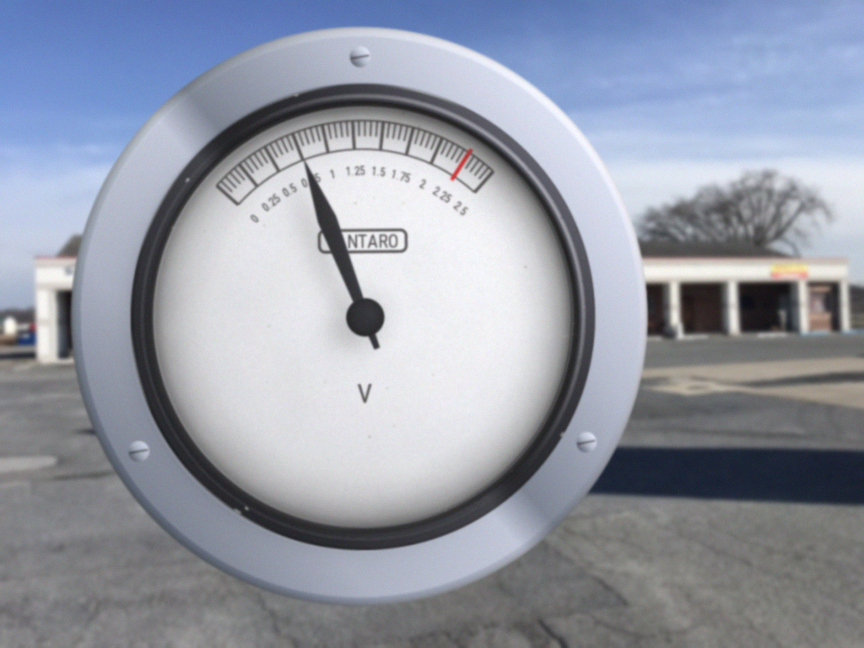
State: 0.75 (V)
